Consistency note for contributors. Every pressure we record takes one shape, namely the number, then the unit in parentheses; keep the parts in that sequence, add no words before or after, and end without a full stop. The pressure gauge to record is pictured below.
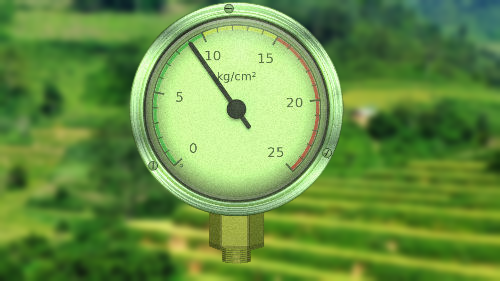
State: 9 (kg/cm²)
